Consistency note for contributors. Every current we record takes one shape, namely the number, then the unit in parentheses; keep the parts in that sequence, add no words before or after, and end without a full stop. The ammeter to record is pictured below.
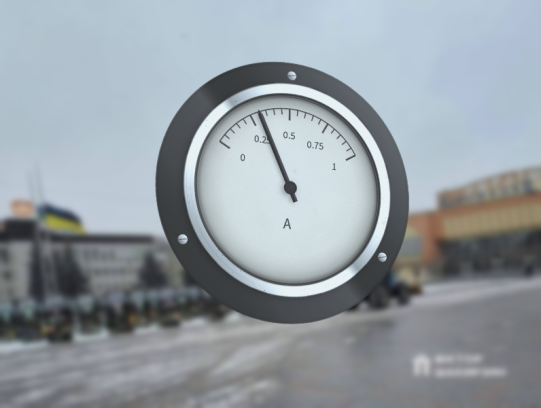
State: 0.3 (A)
